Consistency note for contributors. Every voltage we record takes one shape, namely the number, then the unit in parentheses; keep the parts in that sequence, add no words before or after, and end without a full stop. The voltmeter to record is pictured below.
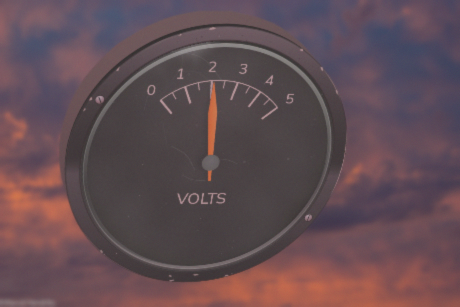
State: 2 (V)
